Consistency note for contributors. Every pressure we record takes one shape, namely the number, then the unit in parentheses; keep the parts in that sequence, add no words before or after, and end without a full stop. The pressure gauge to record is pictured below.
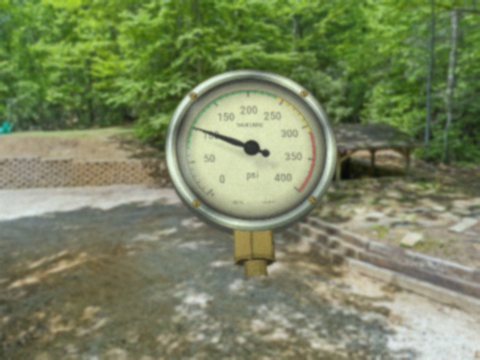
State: 100 (psi)
